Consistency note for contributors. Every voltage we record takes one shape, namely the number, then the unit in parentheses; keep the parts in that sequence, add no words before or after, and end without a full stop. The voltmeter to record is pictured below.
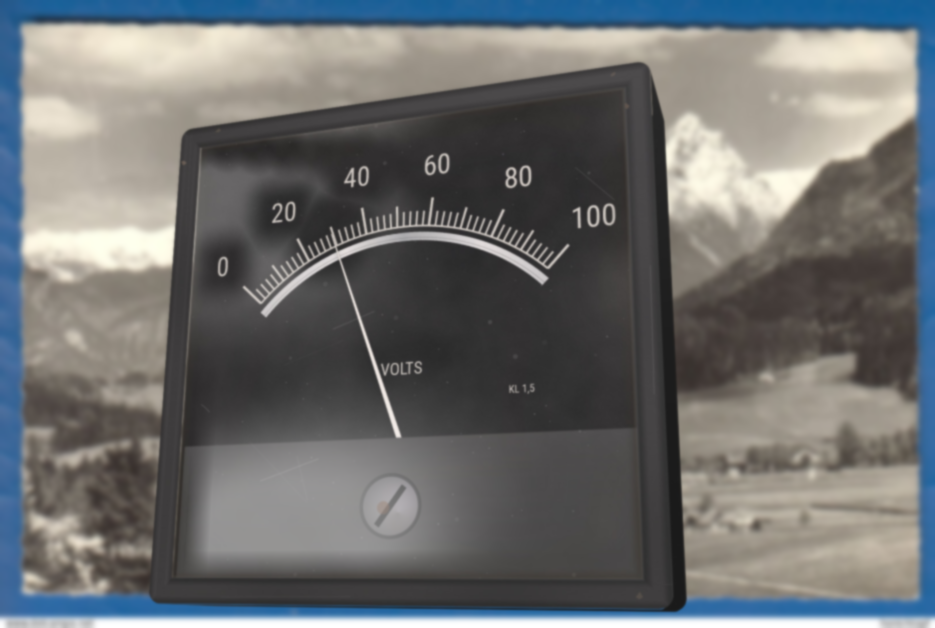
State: 30 (V)
